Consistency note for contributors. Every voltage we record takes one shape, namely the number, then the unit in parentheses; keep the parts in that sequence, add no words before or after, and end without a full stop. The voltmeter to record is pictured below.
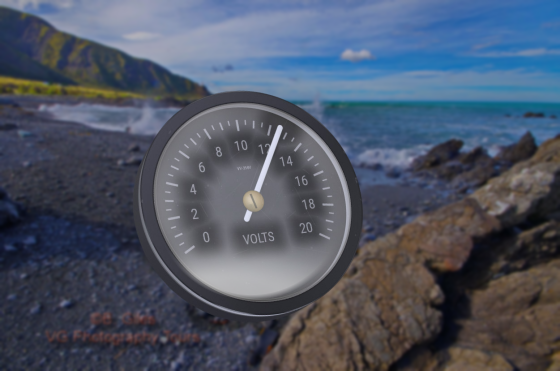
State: 12.5 (V)
